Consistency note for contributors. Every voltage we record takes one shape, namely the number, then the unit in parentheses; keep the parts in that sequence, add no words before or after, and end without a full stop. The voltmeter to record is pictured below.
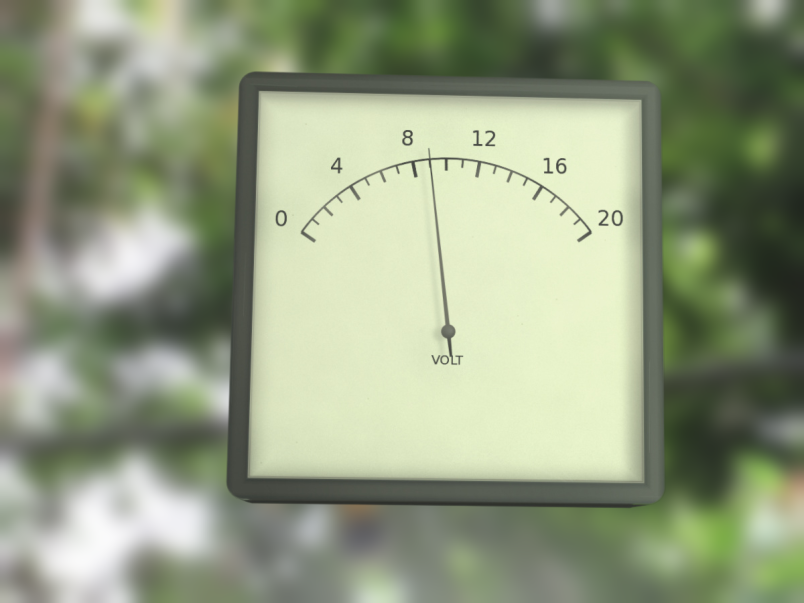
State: 9 (V)
